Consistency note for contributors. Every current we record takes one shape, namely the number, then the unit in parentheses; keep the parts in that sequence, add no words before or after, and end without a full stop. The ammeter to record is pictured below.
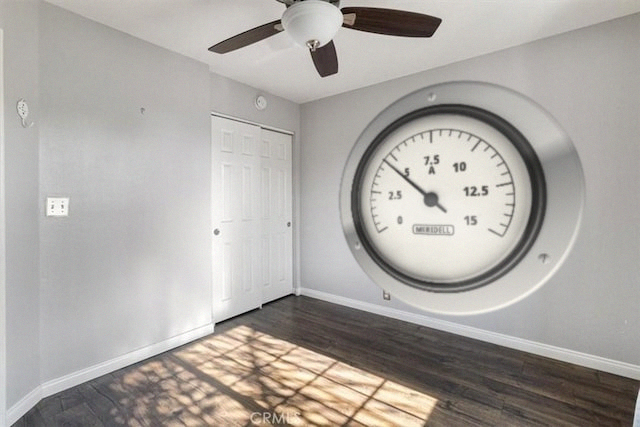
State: 4.5 (A)
